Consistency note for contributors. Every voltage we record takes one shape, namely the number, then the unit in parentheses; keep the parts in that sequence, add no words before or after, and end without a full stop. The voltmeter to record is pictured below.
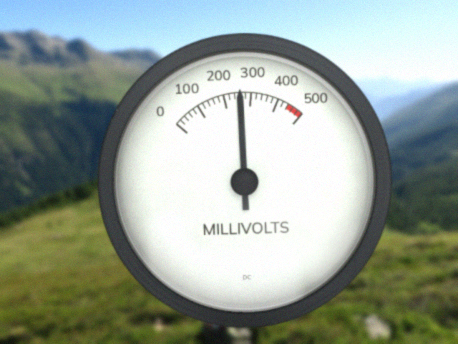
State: 260 (mV)
